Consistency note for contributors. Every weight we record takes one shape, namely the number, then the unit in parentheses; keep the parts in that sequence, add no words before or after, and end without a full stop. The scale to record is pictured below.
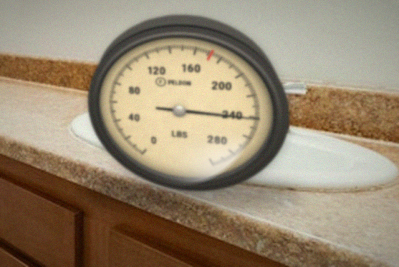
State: 240 (lb)
